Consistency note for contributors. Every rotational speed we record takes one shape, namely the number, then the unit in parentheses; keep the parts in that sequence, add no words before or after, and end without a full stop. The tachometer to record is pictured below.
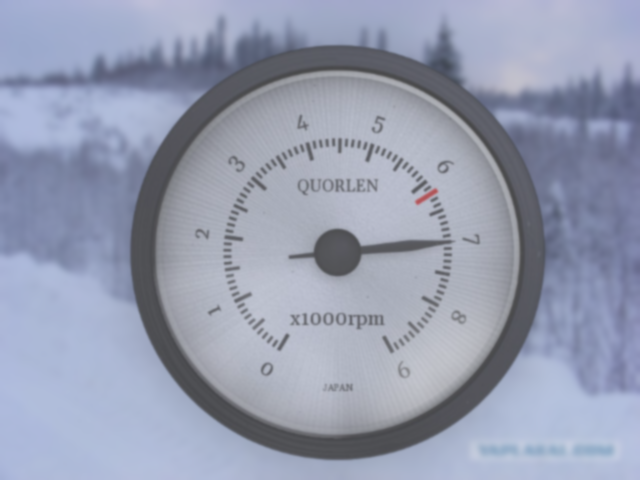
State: 7000 (rpm)
